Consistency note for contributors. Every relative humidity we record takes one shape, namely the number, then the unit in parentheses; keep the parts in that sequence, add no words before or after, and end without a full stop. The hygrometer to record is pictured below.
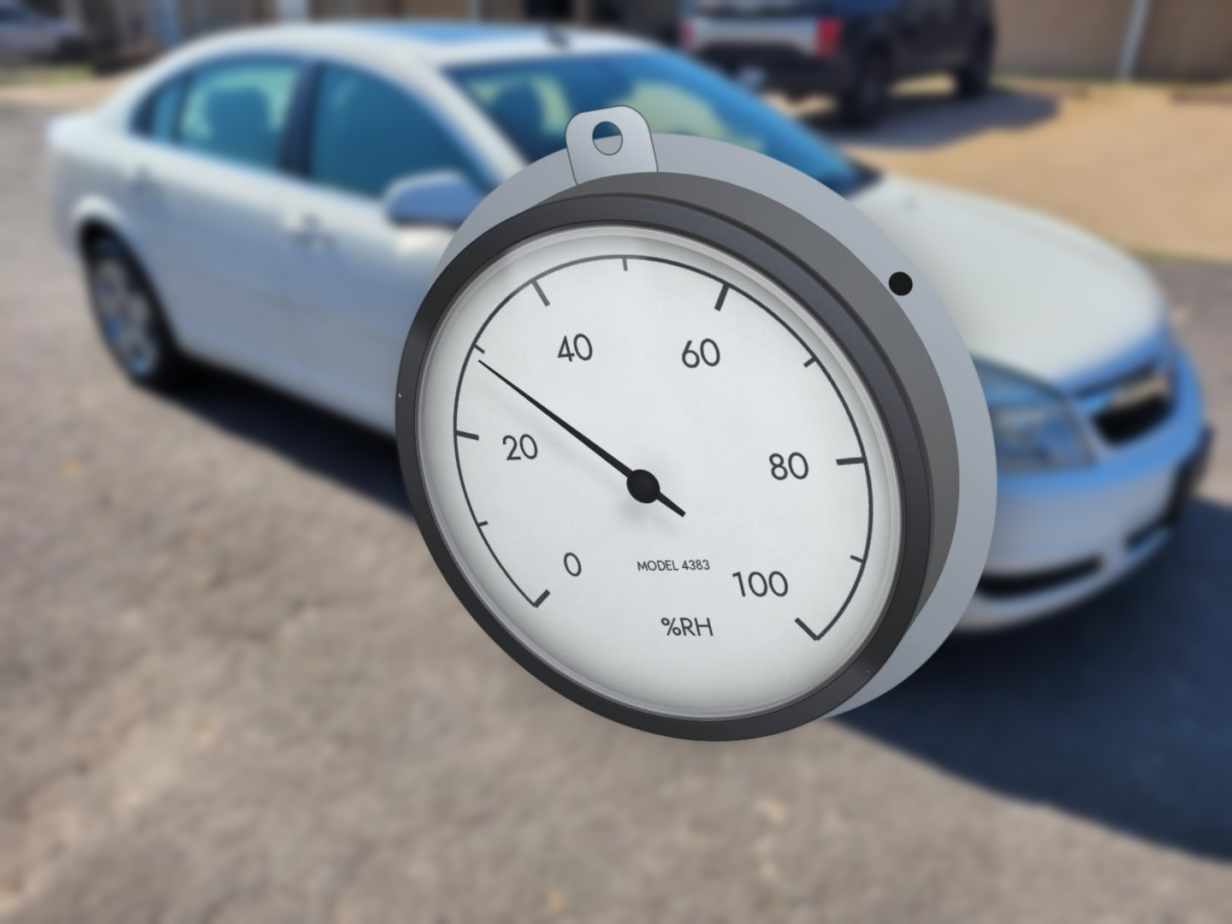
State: 30 (%)
